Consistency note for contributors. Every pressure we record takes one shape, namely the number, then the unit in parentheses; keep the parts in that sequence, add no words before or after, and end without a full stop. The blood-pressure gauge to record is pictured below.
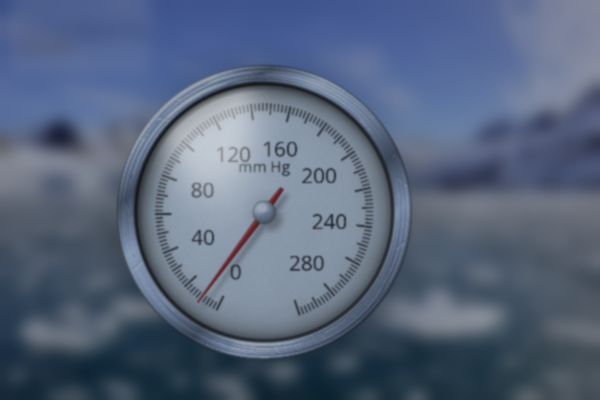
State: 10 (mmHg)
